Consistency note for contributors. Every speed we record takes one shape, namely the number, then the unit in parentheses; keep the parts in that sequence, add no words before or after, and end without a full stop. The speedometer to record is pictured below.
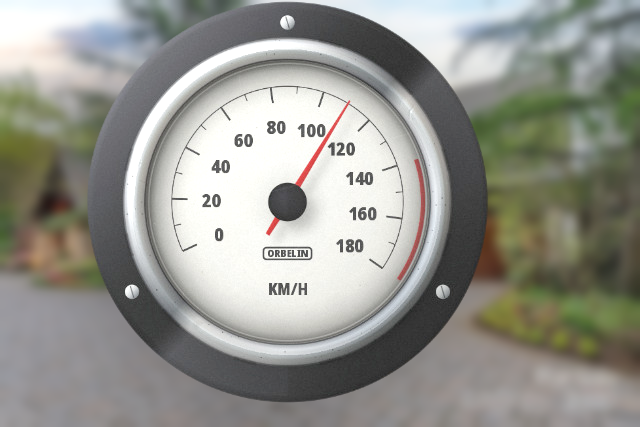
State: 110 (km/h)
